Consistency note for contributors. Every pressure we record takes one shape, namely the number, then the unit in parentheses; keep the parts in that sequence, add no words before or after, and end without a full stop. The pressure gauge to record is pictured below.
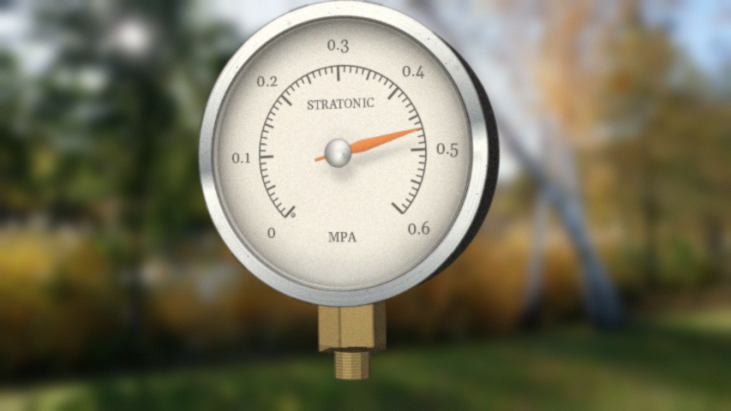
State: 0.47 (MPa)
